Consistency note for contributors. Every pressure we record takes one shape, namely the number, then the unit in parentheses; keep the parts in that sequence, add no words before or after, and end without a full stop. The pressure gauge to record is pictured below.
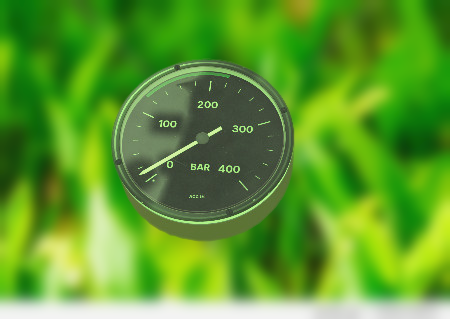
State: 10 (bar)
